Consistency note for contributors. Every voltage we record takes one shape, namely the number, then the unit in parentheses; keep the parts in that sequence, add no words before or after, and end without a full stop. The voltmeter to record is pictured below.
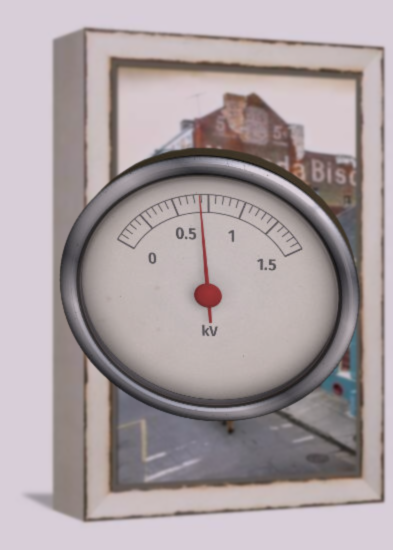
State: 0.7 (kV)
